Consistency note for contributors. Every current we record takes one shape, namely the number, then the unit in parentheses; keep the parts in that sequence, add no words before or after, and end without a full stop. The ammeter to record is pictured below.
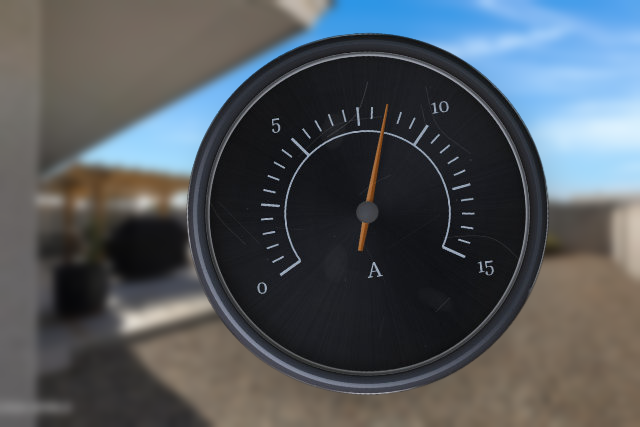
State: 8.5 (A)
